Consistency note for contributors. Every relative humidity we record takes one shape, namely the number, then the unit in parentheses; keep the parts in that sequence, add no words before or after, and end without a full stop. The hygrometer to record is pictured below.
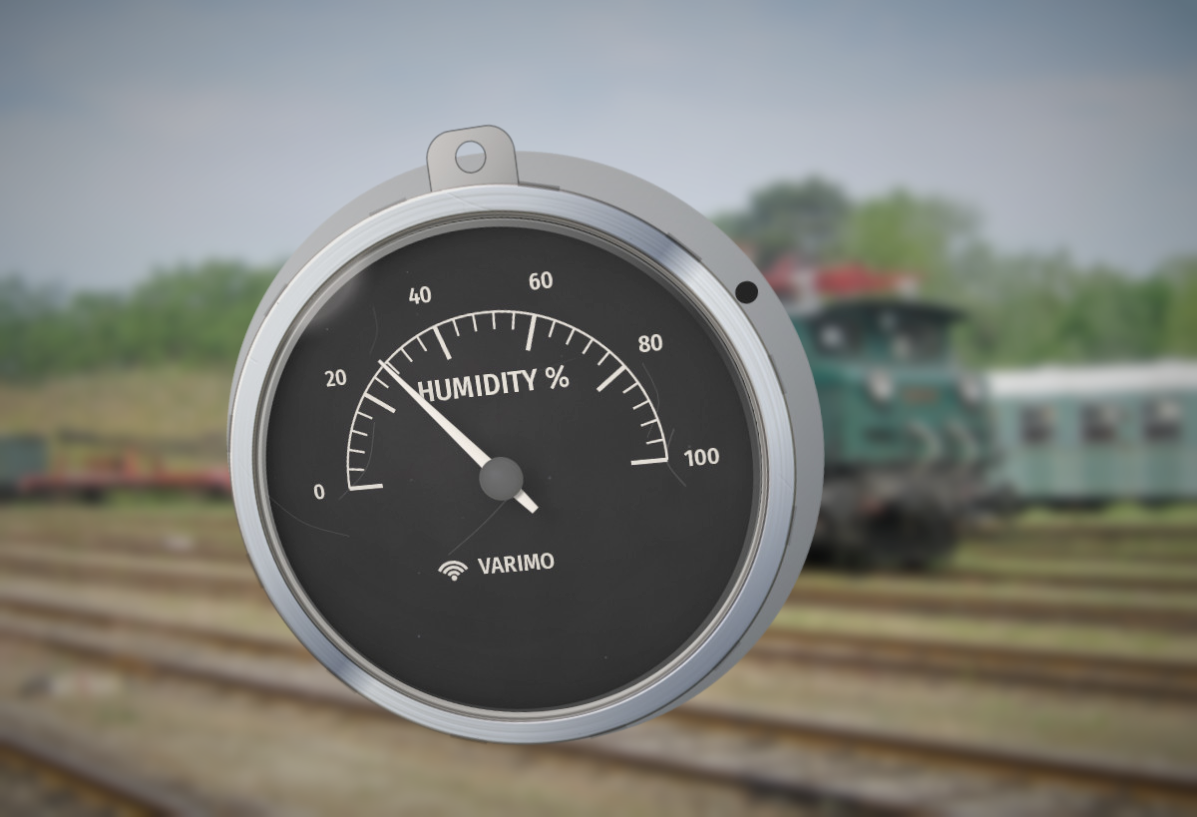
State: 28 (%)
